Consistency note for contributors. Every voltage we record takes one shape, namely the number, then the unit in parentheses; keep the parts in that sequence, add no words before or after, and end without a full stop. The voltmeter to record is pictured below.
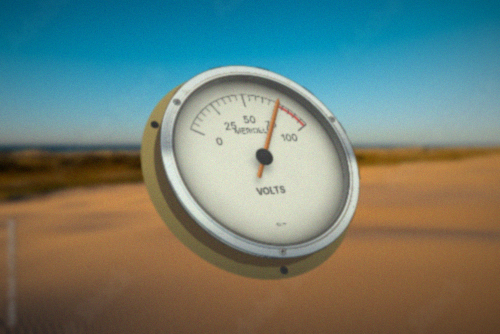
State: 75 (V)
